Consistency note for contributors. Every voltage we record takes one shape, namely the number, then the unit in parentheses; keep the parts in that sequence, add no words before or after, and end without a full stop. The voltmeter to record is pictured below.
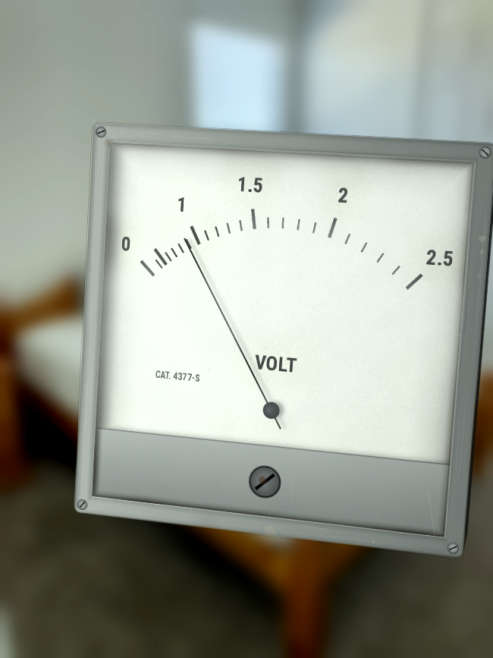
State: 0.9 (V)
